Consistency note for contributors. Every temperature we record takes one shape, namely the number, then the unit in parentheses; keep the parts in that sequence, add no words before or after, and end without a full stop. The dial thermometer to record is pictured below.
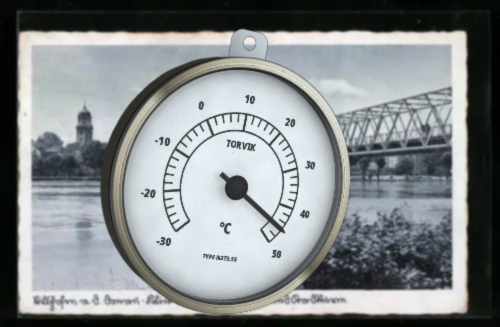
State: 46 (°C)
